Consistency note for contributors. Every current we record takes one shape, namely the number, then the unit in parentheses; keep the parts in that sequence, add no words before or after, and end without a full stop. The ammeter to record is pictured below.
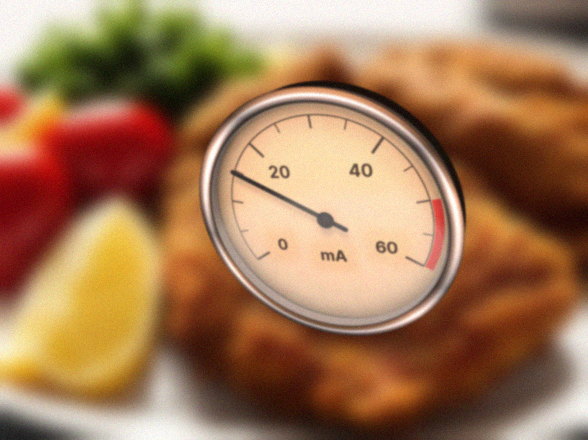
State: 15 (mA)
